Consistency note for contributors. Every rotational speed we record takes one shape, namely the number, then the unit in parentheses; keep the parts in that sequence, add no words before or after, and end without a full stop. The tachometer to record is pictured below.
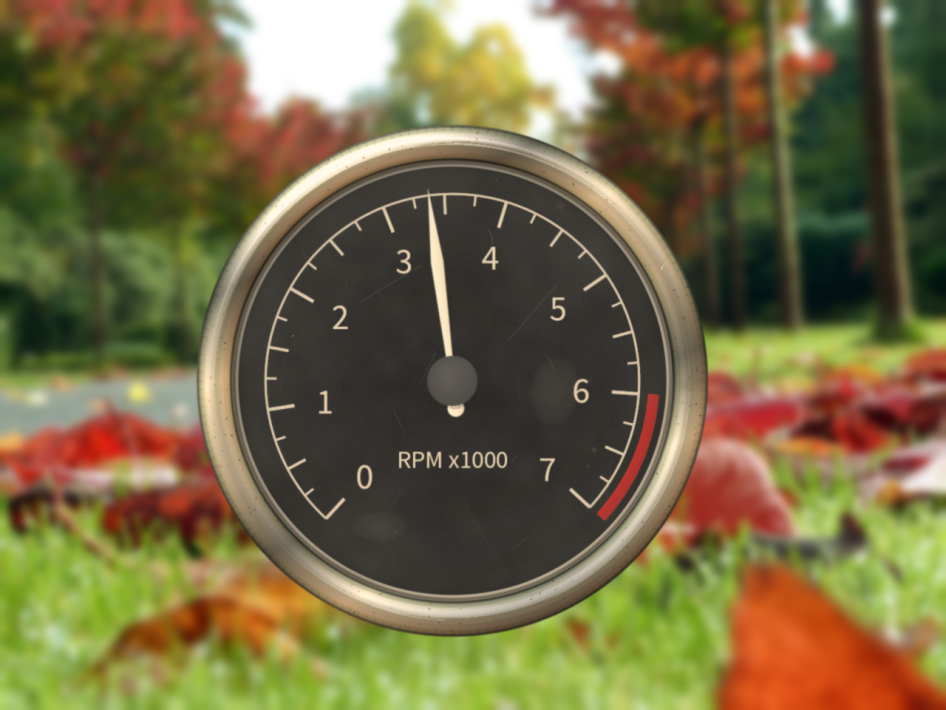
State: 3375 (rpm)
